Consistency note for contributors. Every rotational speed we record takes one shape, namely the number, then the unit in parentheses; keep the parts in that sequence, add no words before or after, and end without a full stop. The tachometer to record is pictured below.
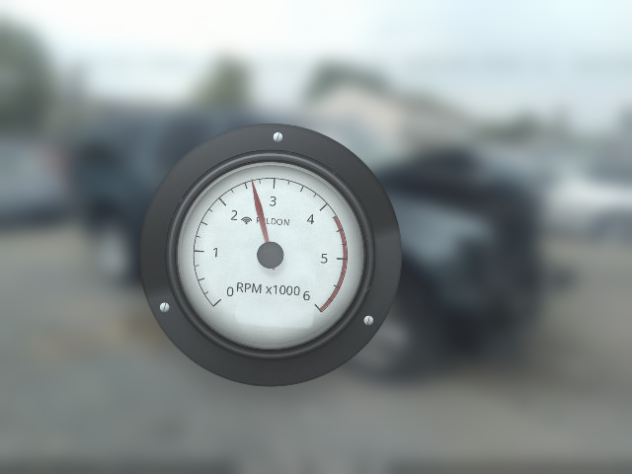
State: 2625 (rpm)
